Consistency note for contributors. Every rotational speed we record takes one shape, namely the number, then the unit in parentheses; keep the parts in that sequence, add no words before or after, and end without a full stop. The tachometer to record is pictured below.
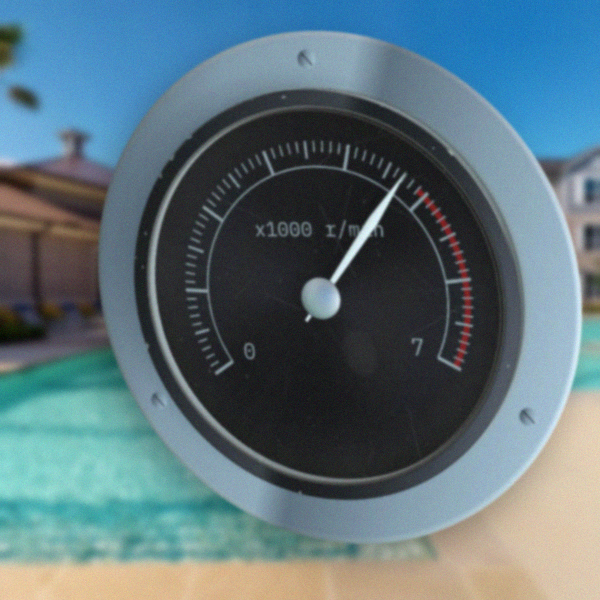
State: 4700 (rpm)
